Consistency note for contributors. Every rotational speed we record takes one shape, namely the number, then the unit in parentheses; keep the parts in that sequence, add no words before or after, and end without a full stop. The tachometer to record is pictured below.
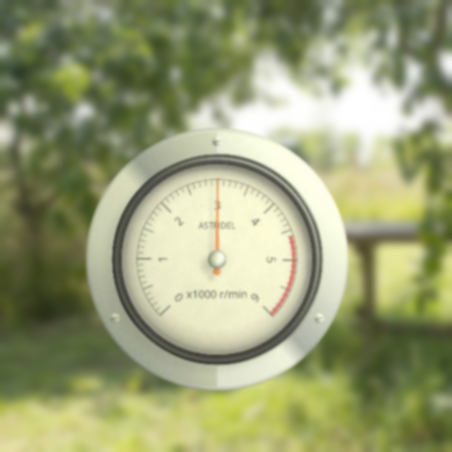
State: 3000 (rpm)
